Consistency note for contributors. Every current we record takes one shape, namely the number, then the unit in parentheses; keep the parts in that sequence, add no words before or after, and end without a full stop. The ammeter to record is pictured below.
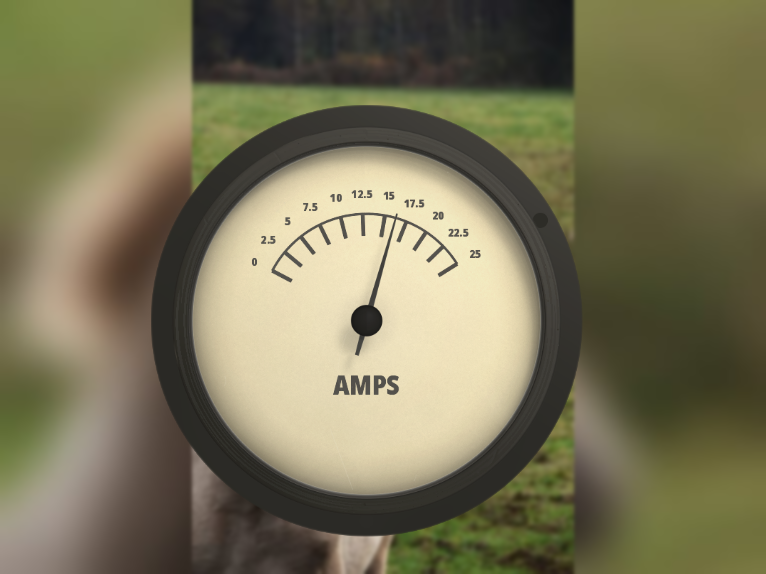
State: 16.25 (A)
